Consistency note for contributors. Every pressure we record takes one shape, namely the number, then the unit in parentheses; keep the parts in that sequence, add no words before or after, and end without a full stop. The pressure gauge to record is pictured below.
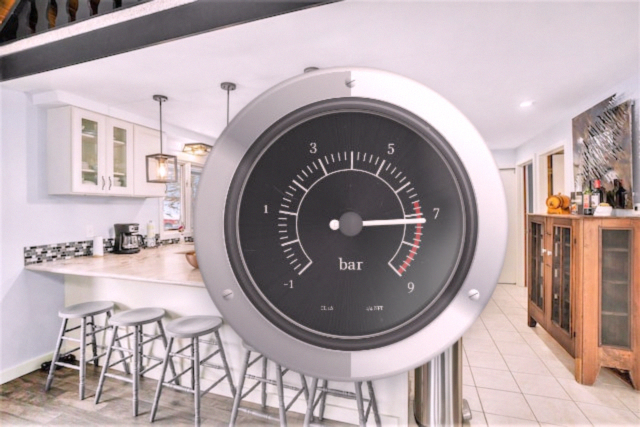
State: 7.2 (bar)
